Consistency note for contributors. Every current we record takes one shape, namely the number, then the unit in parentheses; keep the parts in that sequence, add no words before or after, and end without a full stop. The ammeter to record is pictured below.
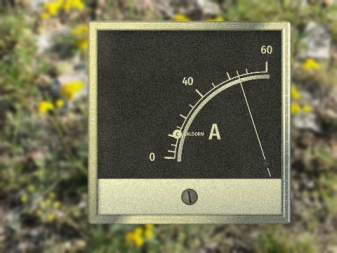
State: 52.5 (A)
